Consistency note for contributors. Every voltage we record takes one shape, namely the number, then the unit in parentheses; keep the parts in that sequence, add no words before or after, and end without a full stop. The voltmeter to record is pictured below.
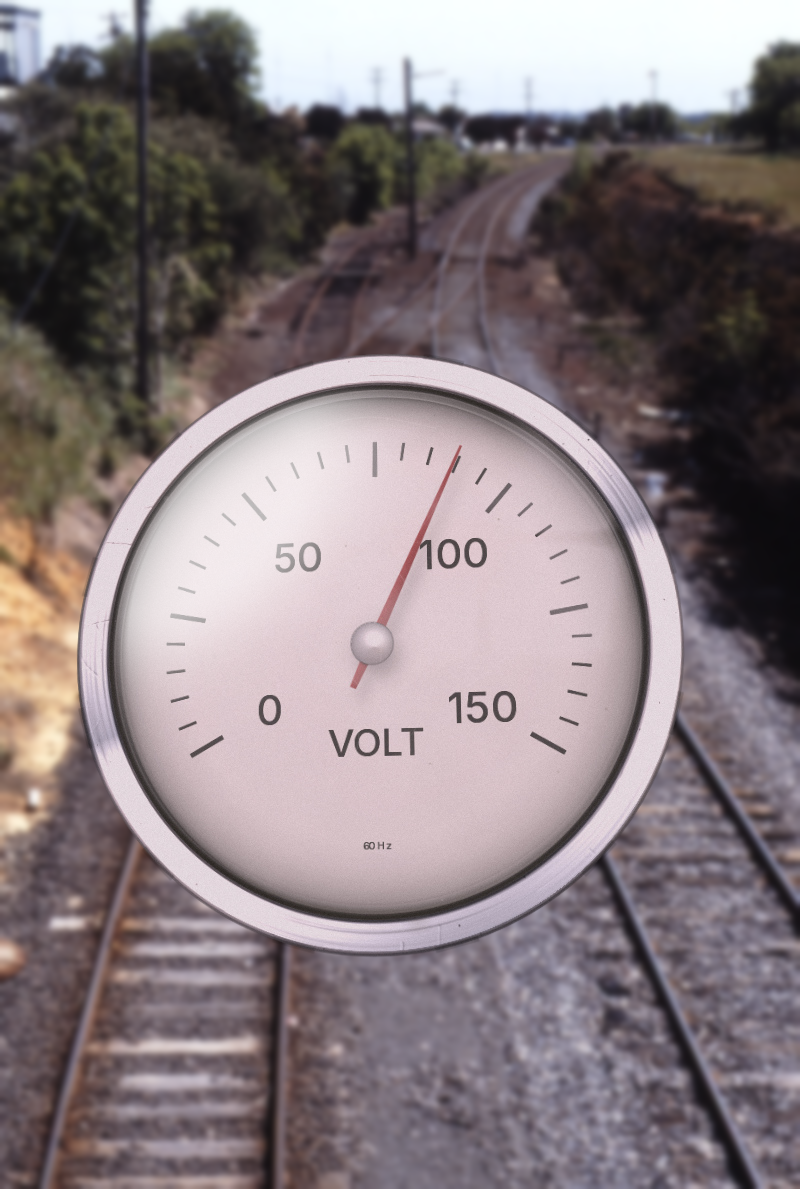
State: 90 (V)
